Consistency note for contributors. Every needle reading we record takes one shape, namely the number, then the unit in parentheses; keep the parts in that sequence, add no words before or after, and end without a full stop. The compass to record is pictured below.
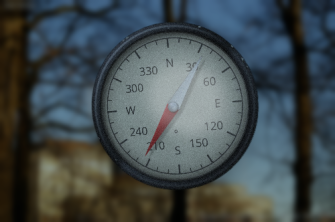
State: 215 (°)
